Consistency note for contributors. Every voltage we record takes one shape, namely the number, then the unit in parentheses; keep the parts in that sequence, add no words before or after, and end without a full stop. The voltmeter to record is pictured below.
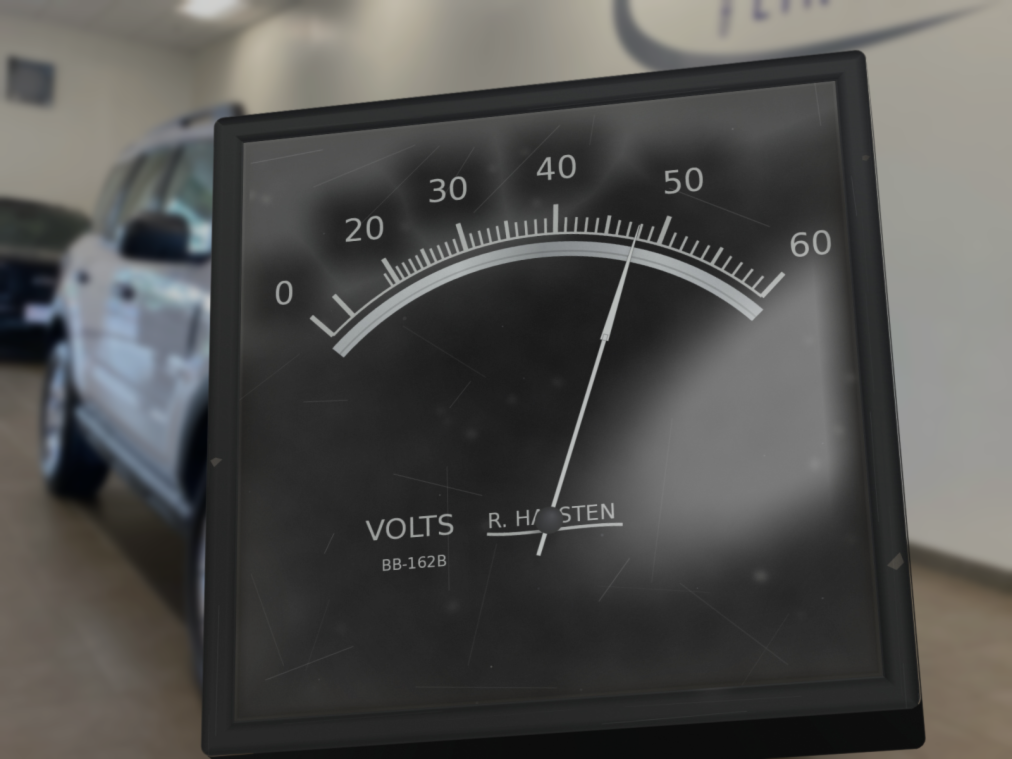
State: 48 (V)
